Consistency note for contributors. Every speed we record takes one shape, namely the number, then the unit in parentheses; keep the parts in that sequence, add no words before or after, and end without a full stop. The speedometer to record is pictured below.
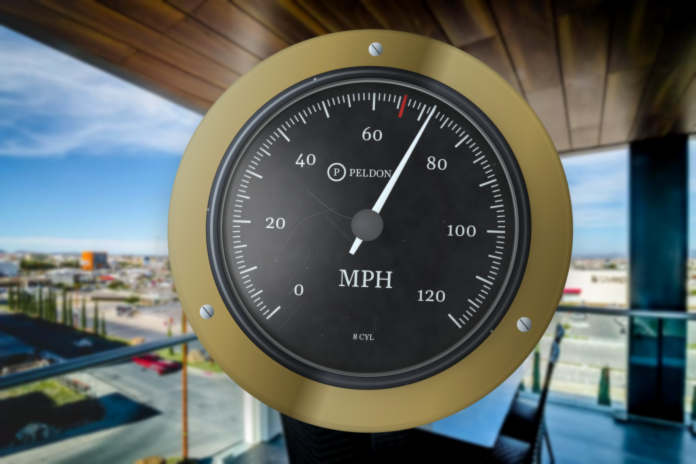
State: 72 (mph)
